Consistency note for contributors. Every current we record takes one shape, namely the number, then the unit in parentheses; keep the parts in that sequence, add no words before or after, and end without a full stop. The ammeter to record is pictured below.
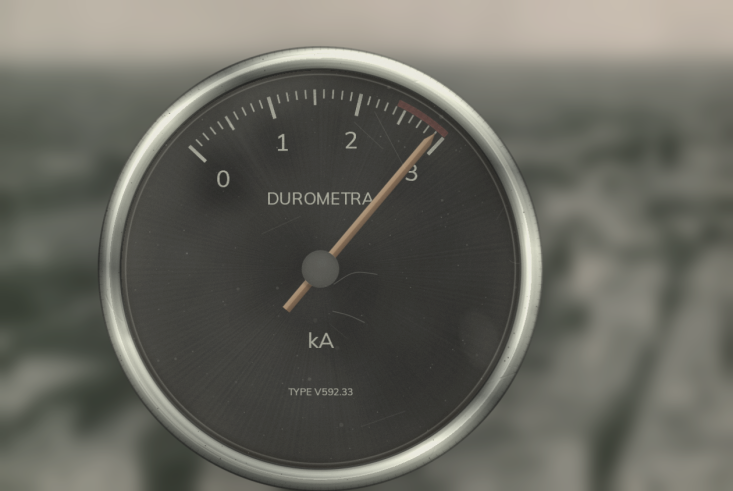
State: 2.9 (kA)
